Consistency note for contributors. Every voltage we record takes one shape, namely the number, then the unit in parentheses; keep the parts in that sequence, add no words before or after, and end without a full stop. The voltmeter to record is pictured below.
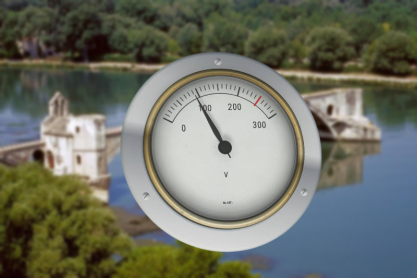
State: 90 (V)
